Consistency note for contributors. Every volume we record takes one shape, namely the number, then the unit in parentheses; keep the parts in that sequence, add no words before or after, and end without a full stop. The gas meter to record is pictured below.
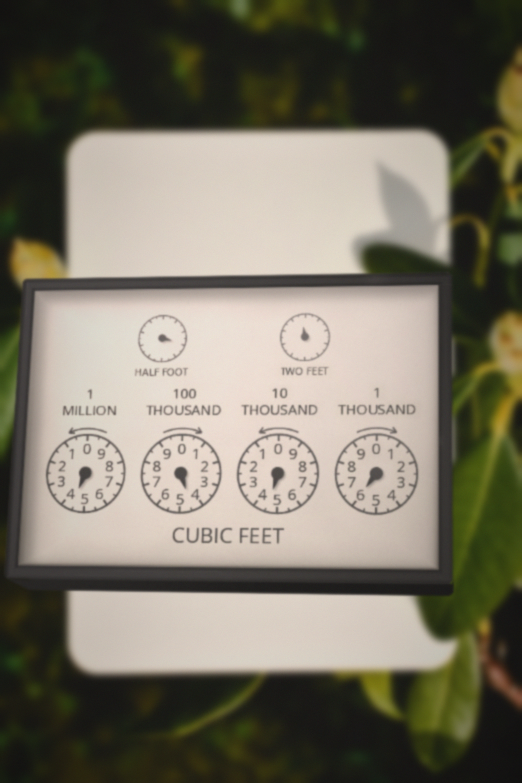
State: 444600 (ft³)
